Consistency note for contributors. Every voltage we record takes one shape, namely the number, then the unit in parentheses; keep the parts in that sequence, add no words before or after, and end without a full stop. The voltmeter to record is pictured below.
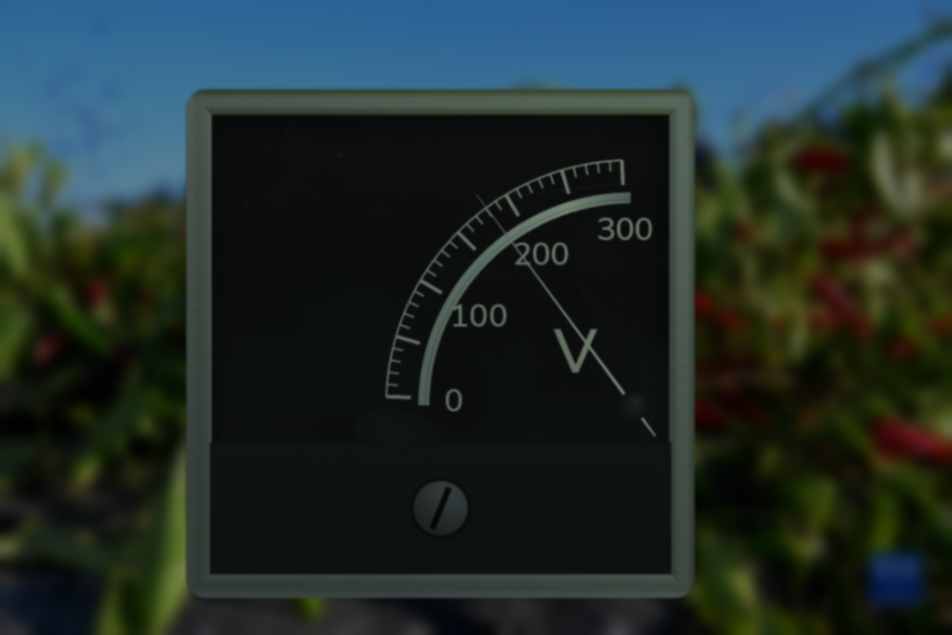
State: 180 (V)
